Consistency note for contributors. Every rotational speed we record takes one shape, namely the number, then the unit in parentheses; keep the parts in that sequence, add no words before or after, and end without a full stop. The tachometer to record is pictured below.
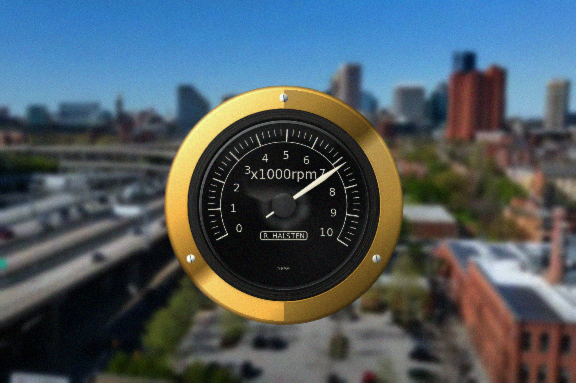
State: 7200 (rpm)
